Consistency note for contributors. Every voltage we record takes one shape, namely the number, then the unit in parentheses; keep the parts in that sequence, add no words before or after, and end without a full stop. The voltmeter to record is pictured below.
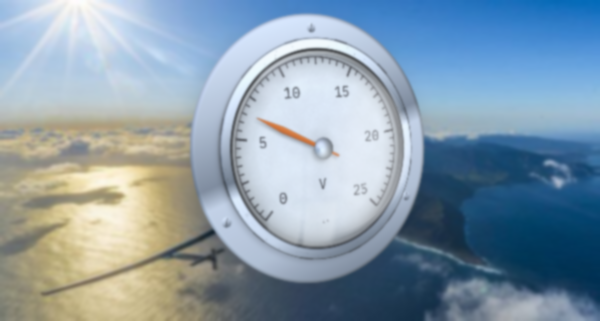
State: 6.5 (V)
